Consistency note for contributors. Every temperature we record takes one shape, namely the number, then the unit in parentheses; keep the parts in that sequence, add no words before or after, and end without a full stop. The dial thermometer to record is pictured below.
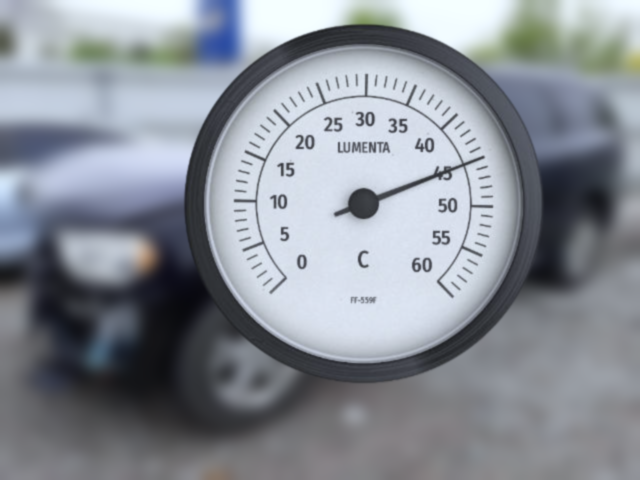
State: 45 (°C)
